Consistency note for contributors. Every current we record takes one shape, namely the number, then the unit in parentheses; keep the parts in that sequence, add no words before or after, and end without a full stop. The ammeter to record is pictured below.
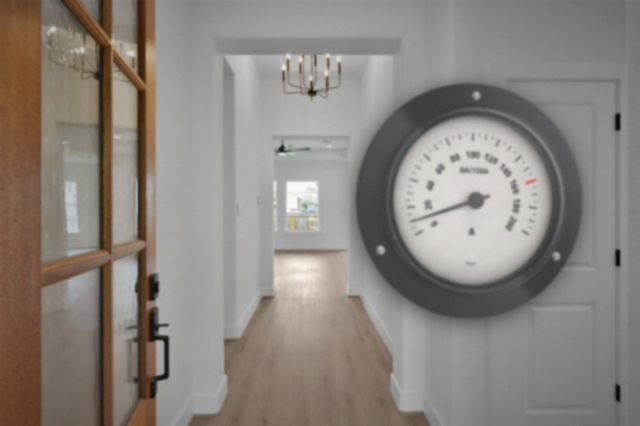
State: 10 (A)
